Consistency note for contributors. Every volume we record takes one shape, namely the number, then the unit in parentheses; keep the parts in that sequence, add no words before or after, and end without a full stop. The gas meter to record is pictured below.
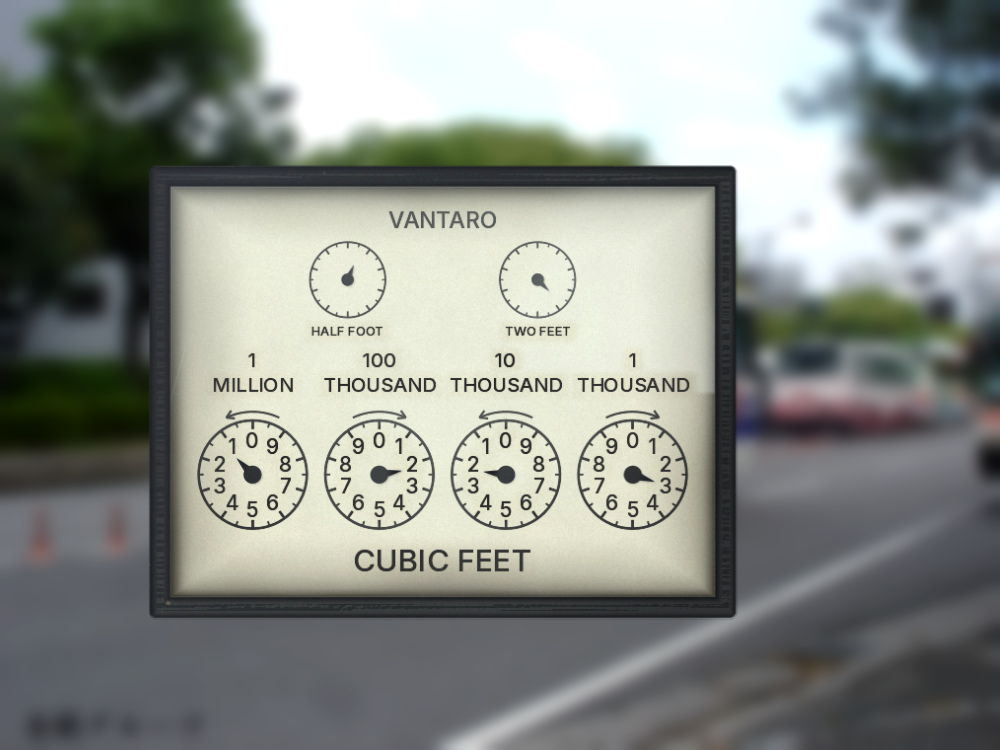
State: 122300 (ft³)
